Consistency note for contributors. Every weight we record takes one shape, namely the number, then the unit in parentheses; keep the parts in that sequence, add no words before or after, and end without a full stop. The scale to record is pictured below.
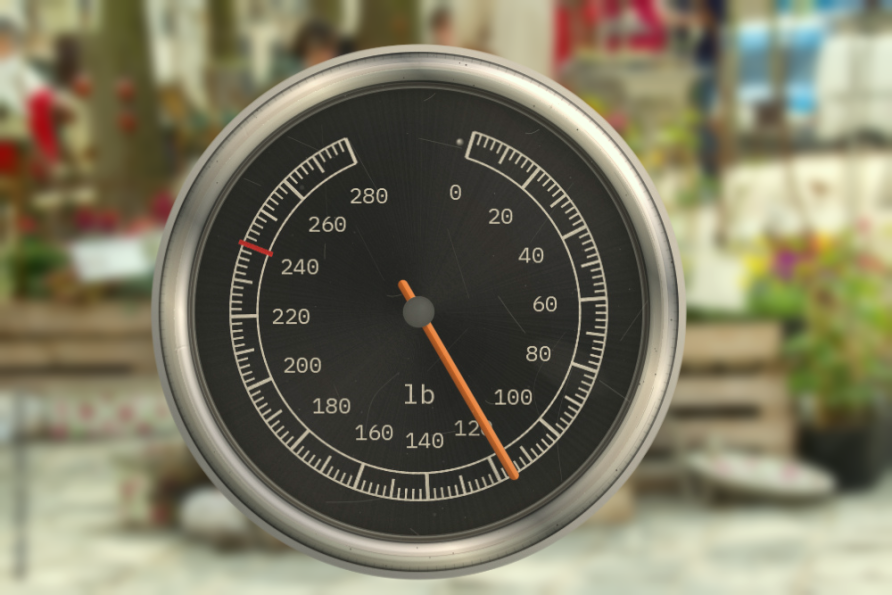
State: 116 (lb)
